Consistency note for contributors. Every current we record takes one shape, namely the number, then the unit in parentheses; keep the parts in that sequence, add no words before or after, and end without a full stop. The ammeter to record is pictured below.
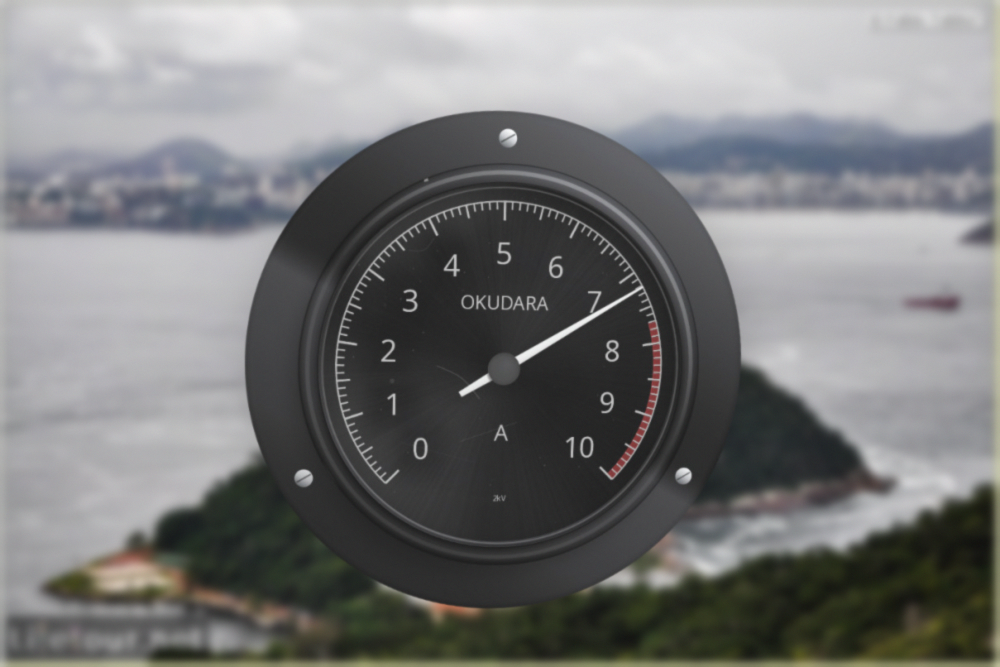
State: 7.2 (A)
